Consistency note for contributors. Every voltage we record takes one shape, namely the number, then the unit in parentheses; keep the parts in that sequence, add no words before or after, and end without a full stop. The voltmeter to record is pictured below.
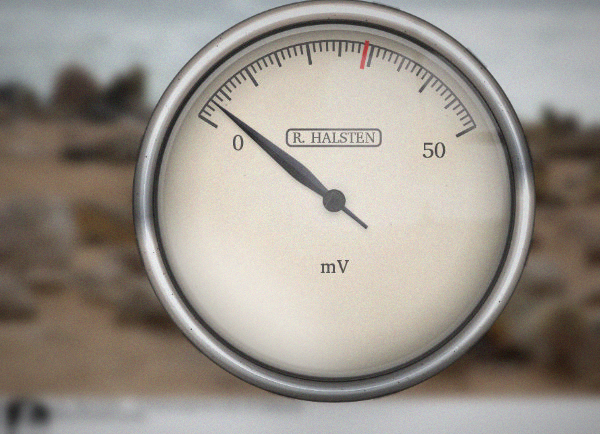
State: 3 (mV)
